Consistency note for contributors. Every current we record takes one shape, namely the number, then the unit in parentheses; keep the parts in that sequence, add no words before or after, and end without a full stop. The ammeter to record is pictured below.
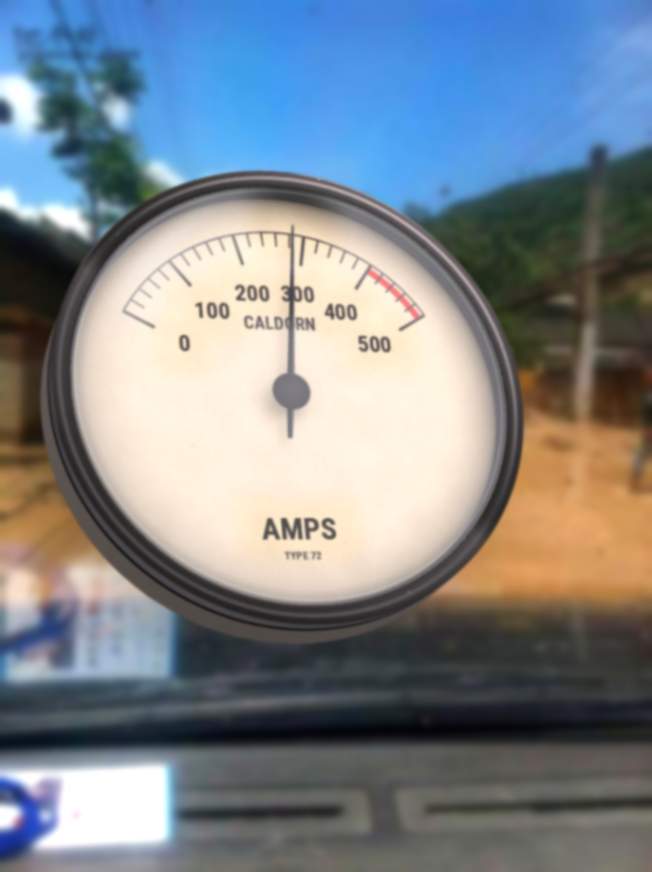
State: 280 (A)
